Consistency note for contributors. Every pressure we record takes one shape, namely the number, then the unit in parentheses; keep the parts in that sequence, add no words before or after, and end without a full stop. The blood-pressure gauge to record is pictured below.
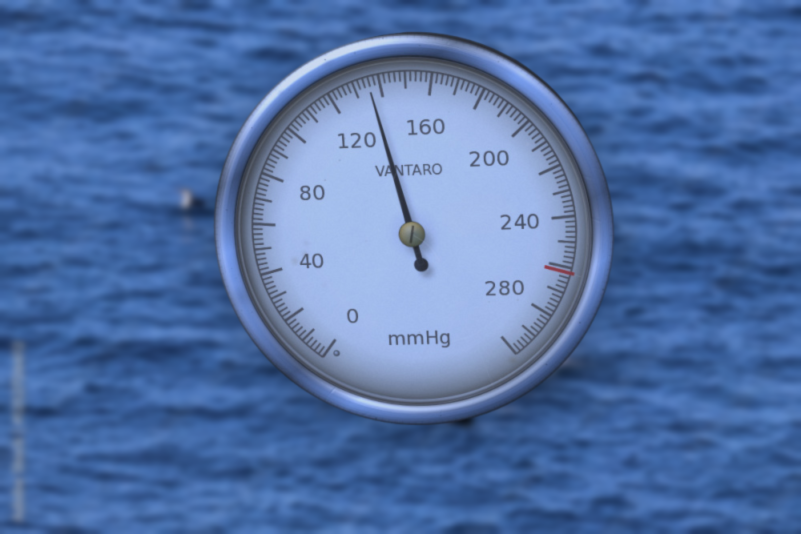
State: 136 (mmHg)
